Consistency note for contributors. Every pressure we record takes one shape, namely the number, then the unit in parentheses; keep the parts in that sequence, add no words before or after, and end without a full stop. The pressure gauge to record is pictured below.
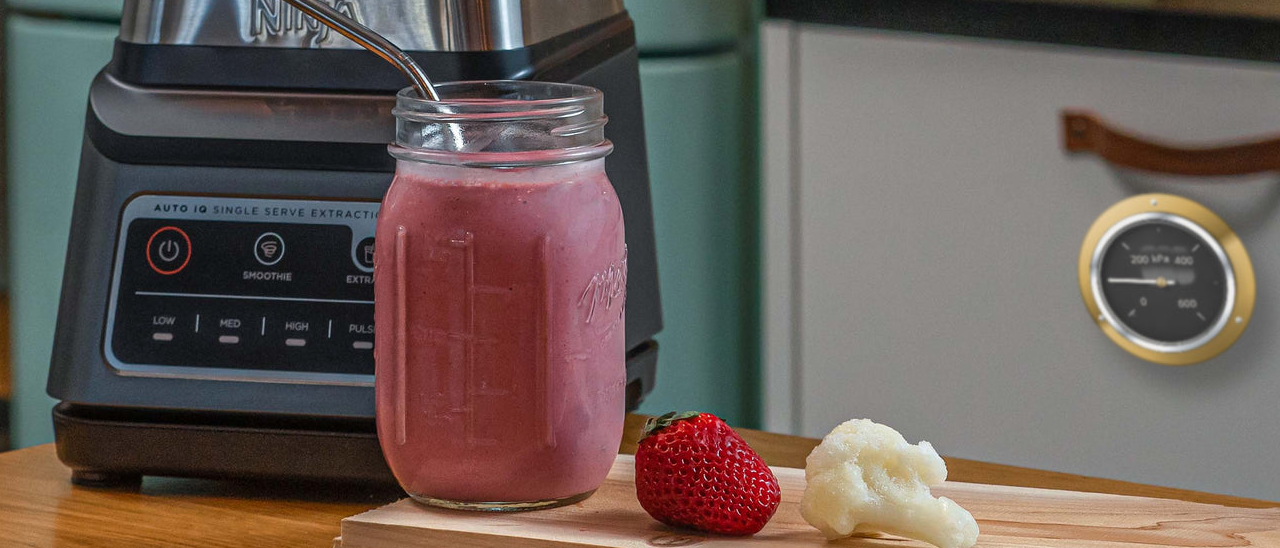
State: 100 (kPa)
